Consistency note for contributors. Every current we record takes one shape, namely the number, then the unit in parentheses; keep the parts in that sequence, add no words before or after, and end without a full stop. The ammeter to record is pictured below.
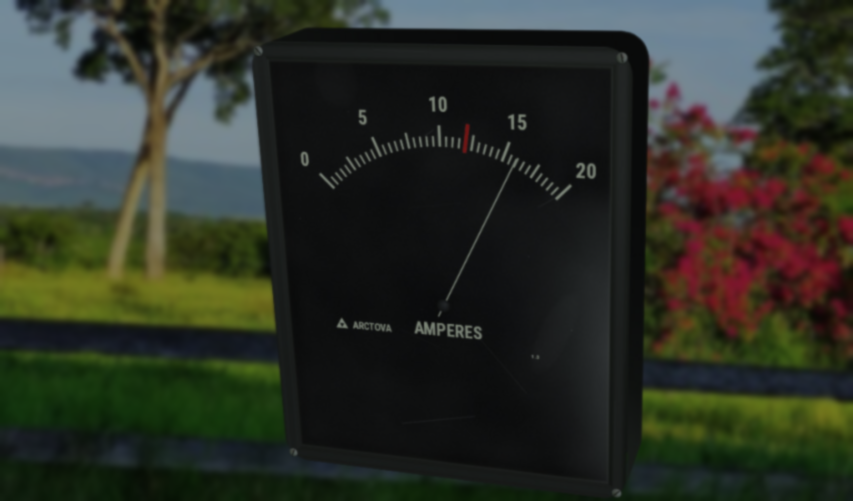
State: 16 (A)
